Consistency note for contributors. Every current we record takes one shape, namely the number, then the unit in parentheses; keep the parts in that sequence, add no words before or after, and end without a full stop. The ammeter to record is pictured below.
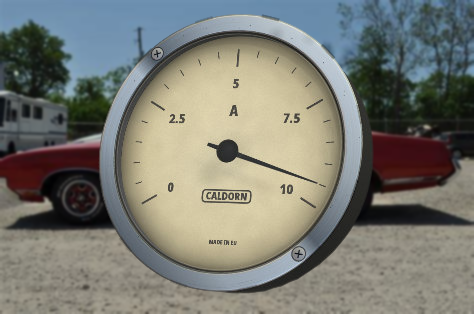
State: 9.5 (A)
